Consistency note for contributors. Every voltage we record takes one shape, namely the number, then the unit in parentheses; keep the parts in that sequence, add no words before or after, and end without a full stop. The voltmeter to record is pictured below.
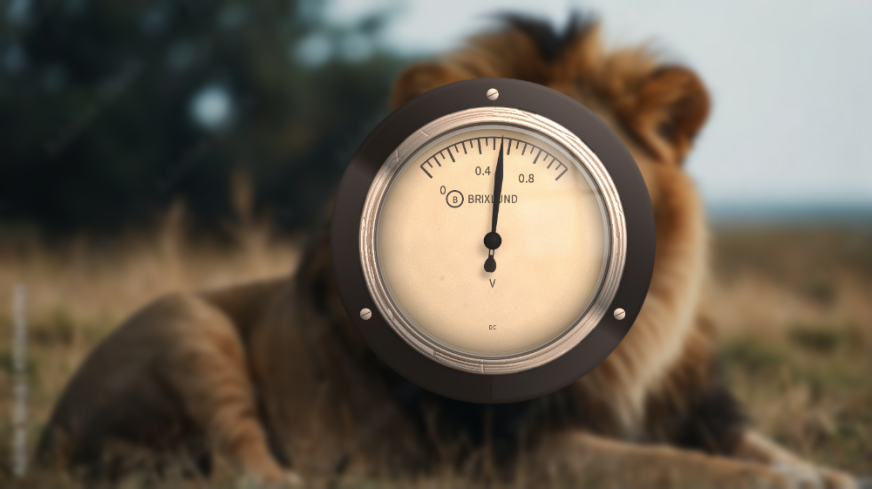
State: 0.55 (V)
